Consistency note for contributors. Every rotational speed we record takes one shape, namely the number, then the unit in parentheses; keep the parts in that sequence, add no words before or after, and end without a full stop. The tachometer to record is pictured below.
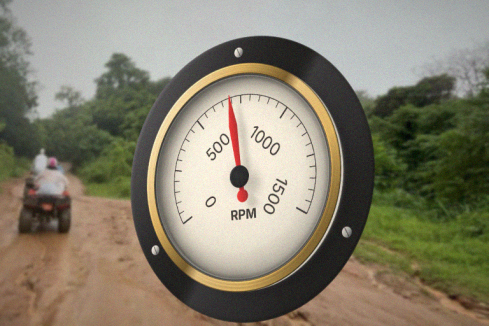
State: 700 (rpm)
